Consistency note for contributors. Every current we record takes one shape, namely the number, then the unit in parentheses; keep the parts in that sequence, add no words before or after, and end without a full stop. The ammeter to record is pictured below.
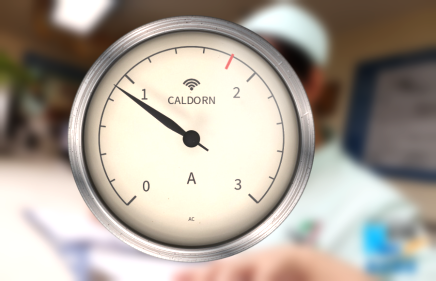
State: 0.9 (A)
